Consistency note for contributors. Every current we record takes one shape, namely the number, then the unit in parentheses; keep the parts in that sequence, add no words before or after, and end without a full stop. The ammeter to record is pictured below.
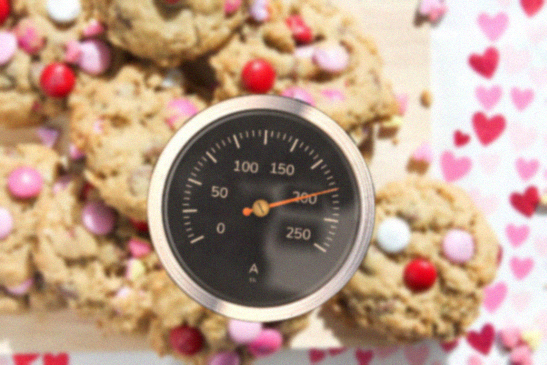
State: 200 (A)
